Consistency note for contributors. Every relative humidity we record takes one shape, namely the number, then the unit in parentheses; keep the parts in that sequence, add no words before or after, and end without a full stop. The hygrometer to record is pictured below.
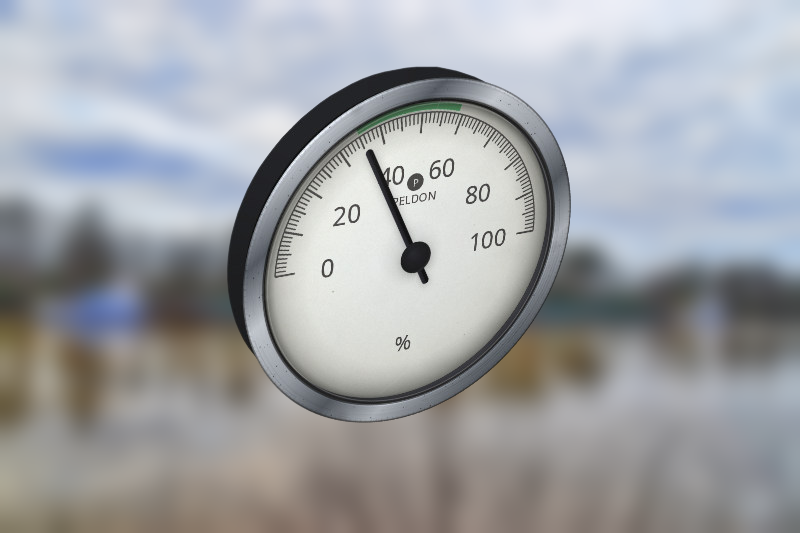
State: 35 (%)
